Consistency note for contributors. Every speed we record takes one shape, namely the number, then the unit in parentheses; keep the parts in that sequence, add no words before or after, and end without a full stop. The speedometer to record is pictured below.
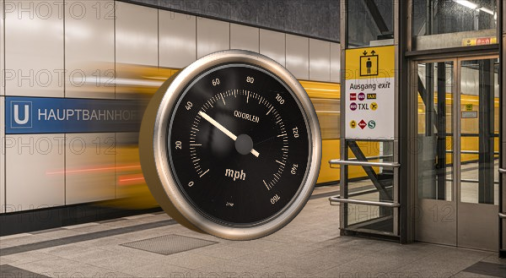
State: 40 (mph)
